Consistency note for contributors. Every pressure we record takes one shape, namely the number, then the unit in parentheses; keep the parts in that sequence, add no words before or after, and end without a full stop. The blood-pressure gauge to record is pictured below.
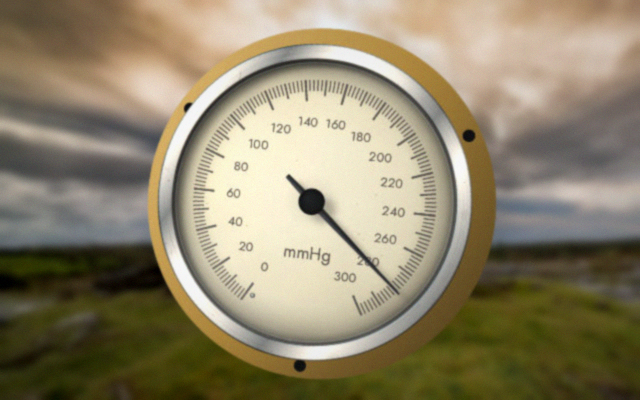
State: 280 (mmHg)
